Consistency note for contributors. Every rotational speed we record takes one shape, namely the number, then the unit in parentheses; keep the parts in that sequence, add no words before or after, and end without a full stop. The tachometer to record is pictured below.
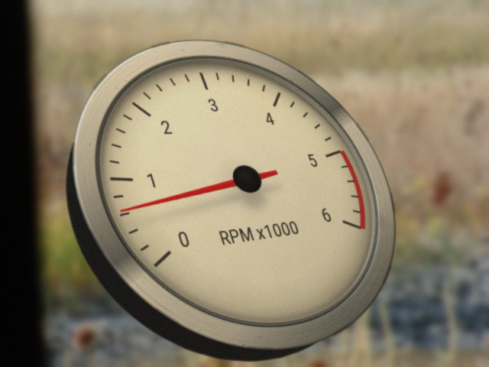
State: 600 (rpm)
